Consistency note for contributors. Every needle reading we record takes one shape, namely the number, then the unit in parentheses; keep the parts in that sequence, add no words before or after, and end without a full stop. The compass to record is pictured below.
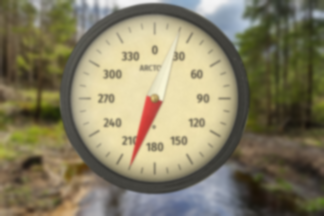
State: 200 (°)
